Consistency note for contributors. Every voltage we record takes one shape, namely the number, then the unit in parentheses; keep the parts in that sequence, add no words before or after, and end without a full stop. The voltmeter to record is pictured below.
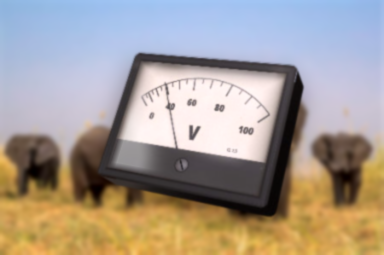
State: 40 (V)
